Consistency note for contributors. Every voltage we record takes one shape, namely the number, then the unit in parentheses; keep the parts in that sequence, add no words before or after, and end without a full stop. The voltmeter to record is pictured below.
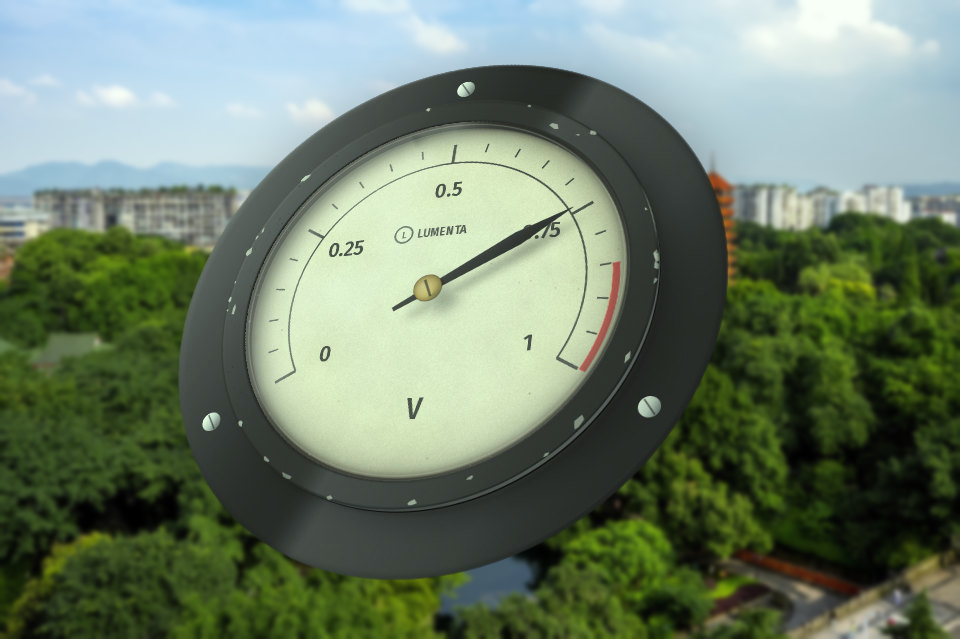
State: 0.75 (V)
